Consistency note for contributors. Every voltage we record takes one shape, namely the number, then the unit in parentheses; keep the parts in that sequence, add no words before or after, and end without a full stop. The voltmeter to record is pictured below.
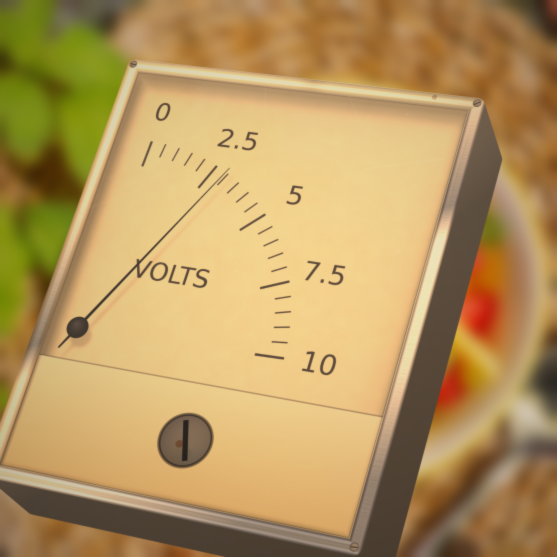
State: 3 (V)
